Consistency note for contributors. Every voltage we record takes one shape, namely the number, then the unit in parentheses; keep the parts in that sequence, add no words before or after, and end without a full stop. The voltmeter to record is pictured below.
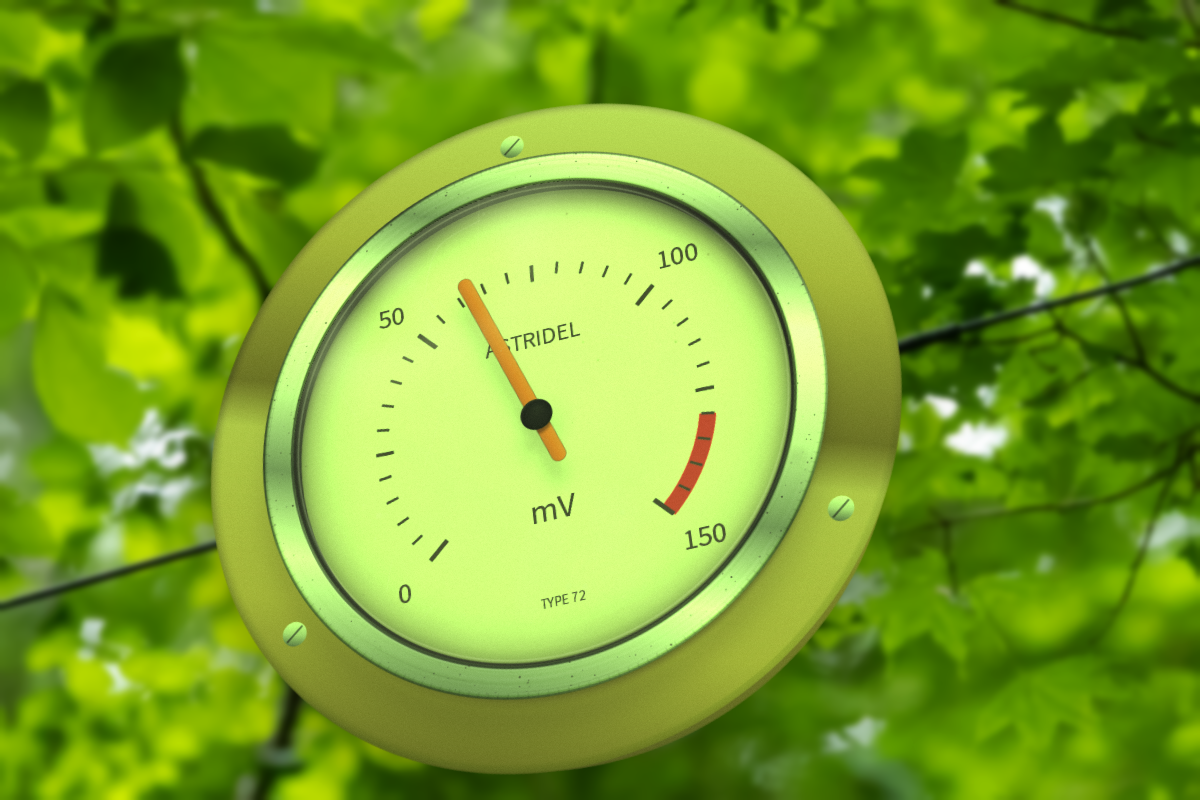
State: 62.5 (mV)
